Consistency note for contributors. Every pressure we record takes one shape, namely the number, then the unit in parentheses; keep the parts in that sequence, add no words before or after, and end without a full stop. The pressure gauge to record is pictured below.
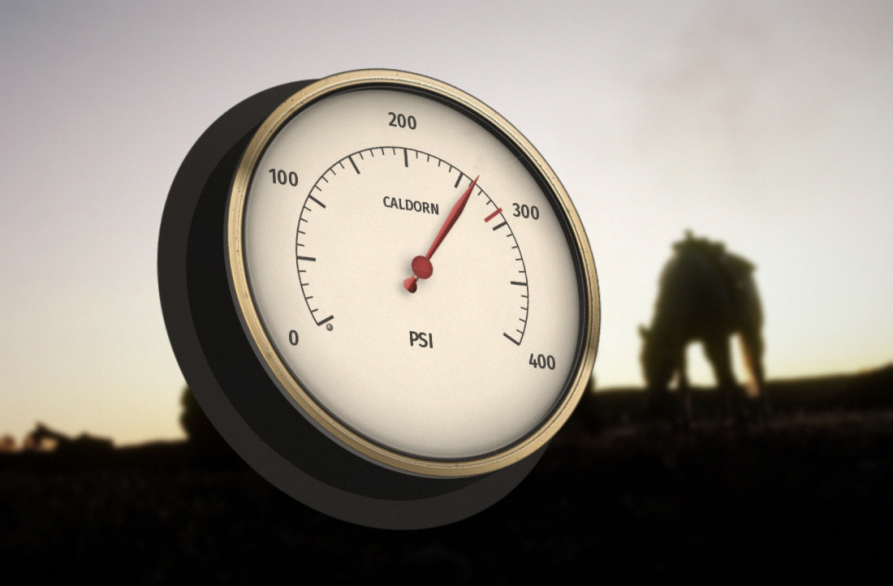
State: 260 (psi)
